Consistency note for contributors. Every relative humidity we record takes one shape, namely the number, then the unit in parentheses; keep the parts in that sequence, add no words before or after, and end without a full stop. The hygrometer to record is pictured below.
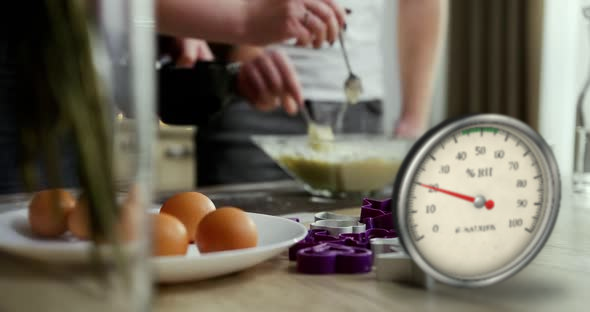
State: 20 (%)
